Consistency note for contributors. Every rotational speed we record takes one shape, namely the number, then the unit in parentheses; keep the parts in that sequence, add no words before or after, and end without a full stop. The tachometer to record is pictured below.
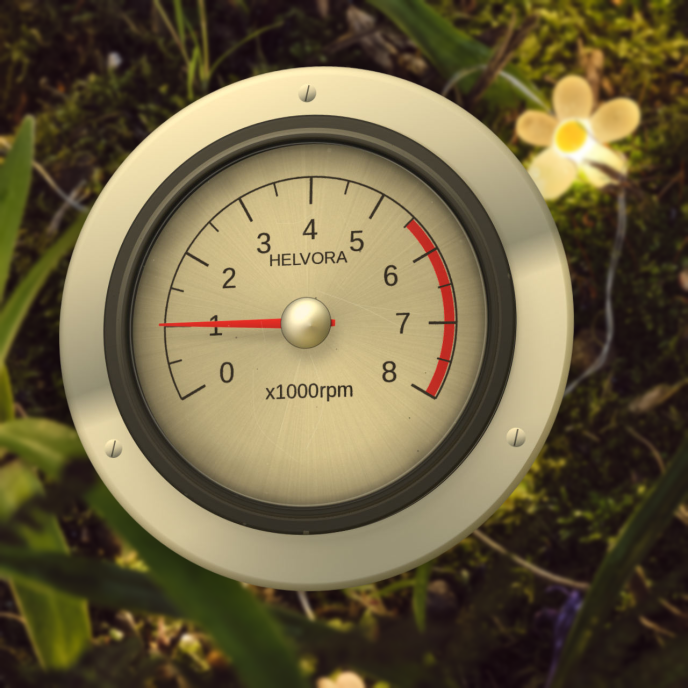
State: 1000 (rpm)
